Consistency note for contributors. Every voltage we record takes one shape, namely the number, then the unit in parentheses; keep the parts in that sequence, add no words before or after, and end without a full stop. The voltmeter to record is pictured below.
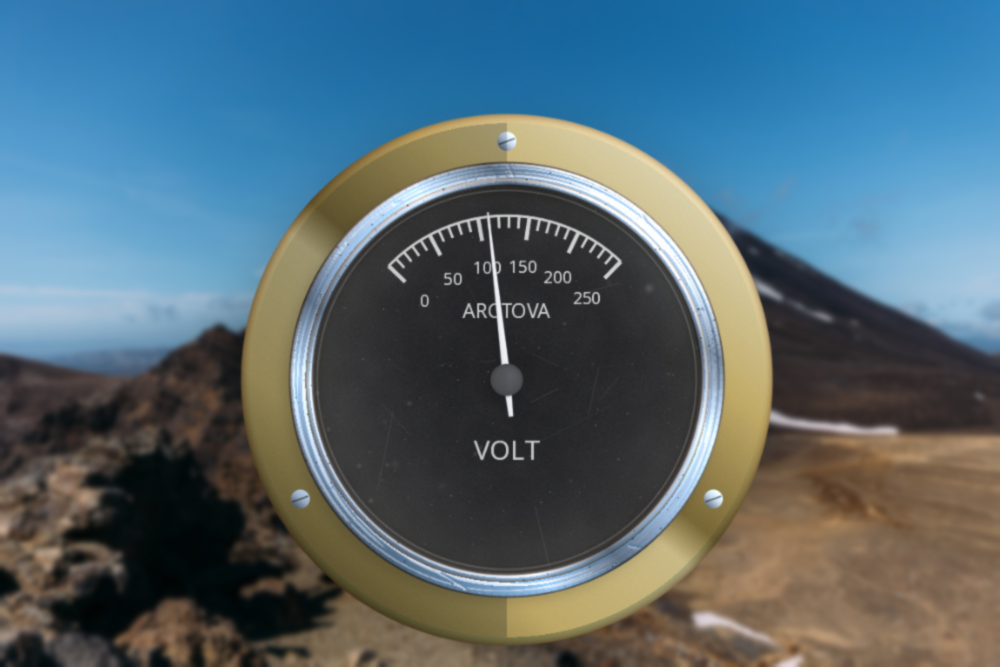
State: 110 (V)
